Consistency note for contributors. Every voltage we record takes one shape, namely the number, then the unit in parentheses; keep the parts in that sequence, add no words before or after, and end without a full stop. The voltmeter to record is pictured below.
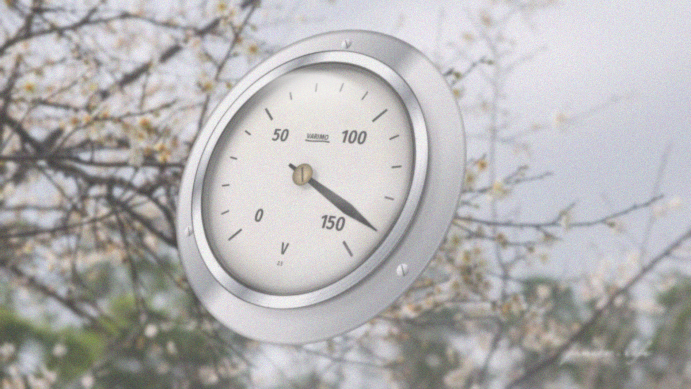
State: 140 (V)
